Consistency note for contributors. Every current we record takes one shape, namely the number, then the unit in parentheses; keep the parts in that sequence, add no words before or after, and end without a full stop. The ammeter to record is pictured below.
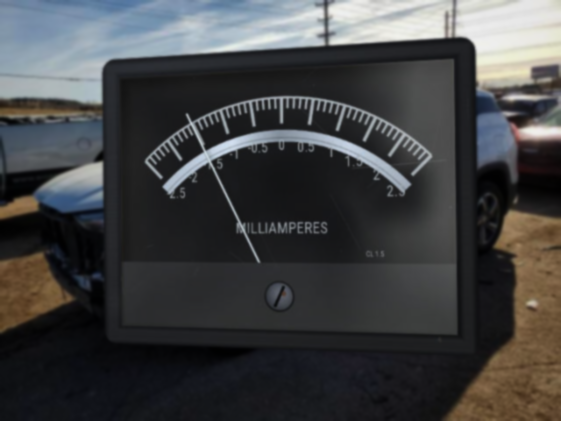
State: -1.5 (mA)
